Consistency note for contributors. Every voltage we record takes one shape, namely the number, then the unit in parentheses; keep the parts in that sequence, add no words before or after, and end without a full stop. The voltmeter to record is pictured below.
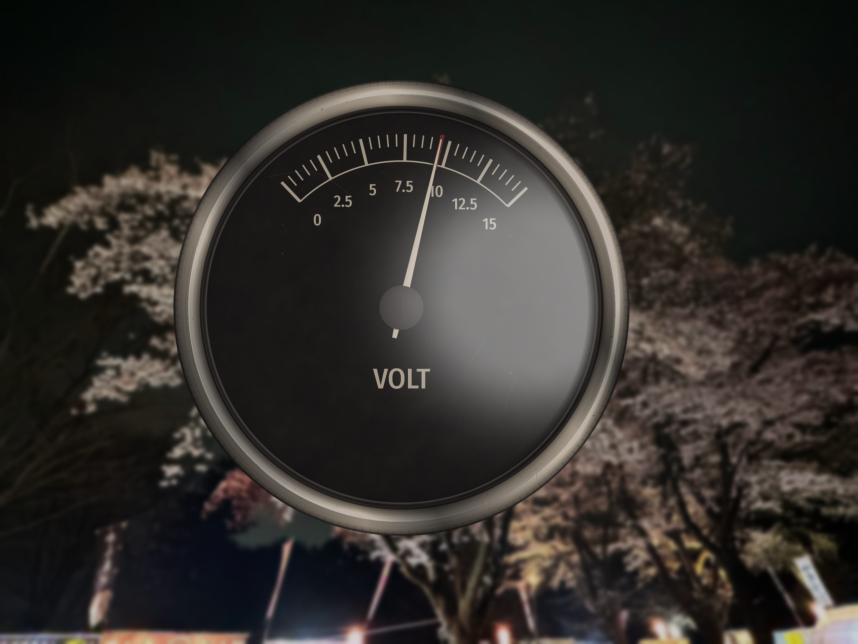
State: 9.5 (V)
